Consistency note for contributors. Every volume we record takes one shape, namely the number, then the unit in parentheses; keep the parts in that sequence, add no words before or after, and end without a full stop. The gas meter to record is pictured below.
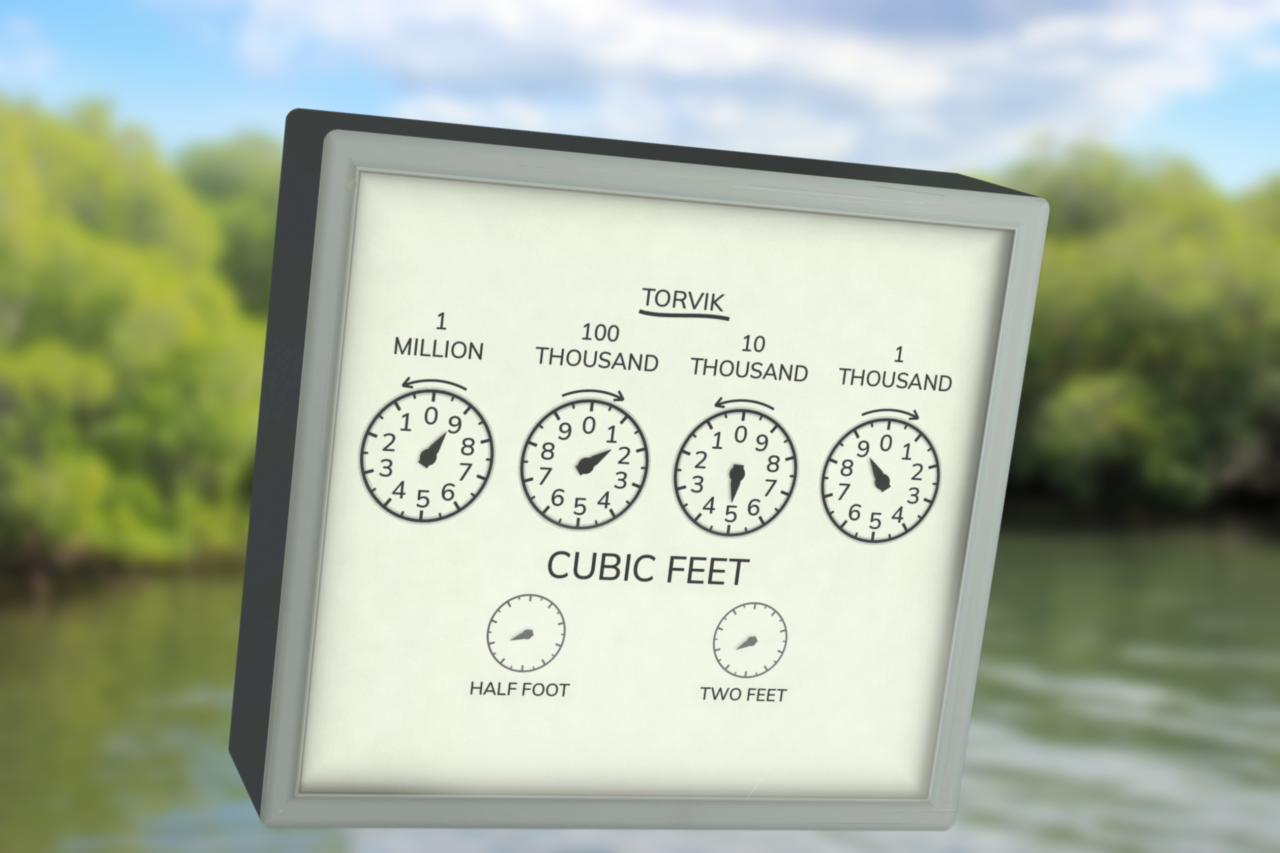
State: 914900 (ft³)
